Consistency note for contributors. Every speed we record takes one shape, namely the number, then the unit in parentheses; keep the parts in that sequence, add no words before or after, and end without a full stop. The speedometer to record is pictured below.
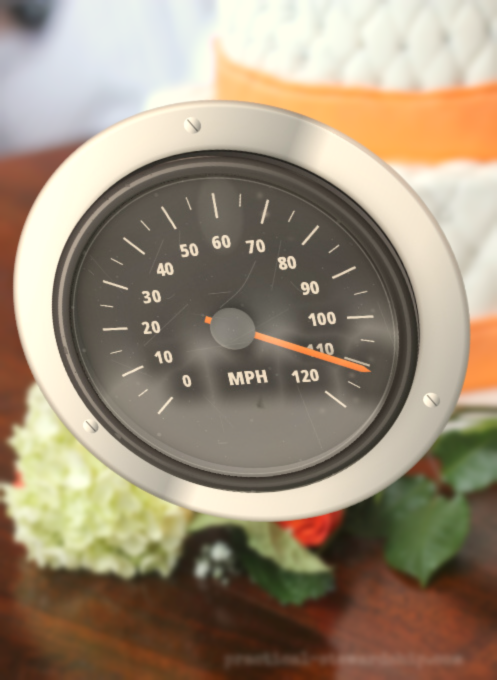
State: 110 (mph)
